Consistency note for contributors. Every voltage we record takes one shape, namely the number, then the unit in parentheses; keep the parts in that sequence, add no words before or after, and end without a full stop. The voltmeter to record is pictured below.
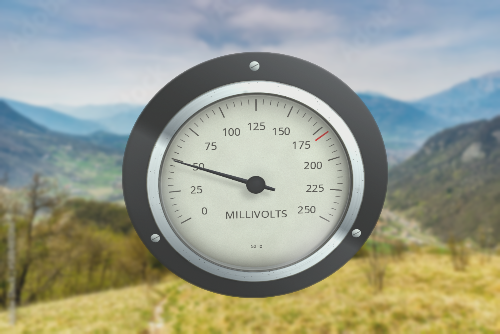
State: 50 (mV)
